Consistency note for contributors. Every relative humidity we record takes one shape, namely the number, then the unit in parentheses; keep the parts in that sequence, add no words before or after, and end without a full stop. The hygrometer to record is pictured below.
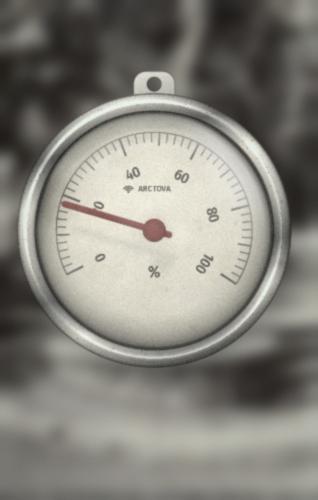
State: 18 (%)
